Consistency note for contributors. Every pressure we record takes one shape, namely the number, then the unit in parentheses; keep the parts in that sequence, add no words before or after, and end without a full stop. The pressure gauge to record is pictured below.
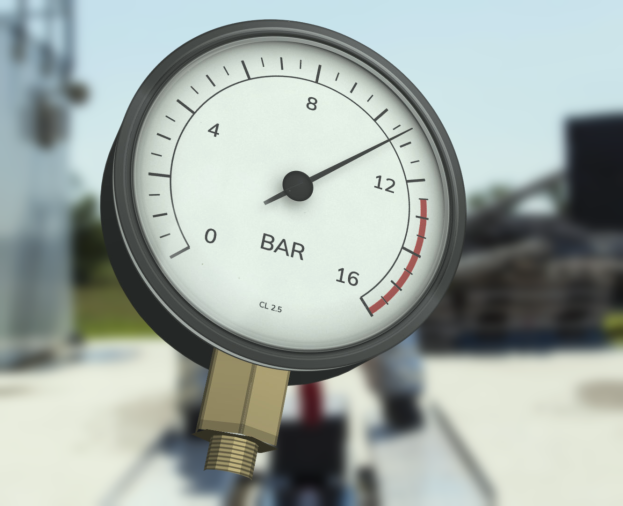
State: 10.75 (bar)
